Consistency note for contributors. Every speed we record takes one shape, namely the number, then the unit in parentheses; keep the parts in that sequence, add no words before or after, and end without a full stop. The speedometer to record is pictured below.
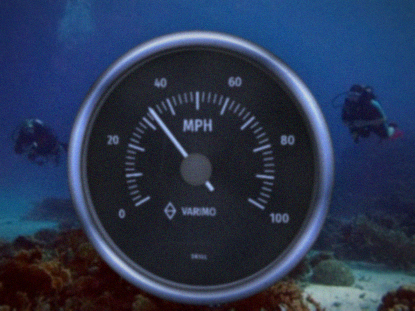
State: 34 (mph)
